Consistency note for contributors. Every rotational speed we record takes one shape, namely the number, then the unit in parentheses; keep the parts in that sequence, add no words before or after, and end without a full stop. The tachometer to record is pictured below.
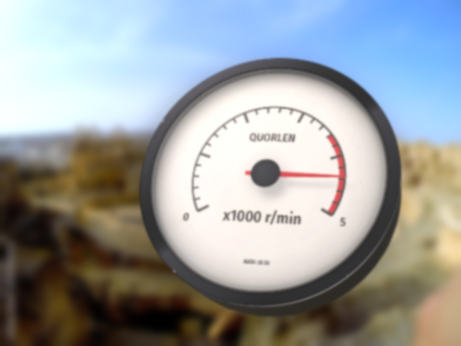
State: 4400 (rpm)
